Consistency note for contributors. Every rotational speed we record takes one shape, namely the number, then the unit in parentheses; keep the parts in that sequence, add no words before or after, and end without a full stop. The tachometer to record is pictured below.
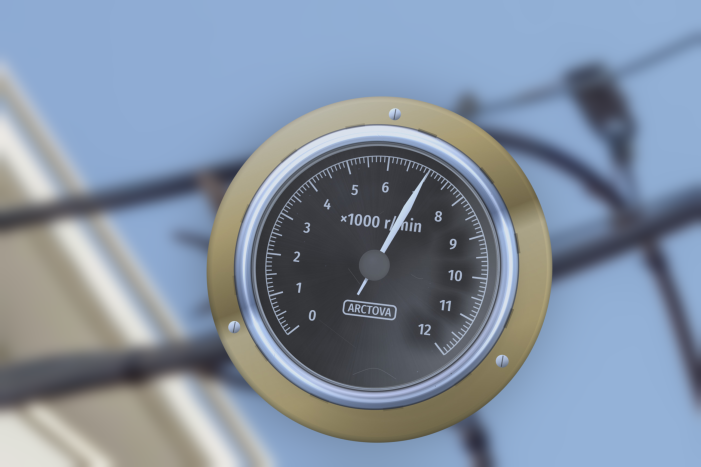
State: 7000 (rpm)
